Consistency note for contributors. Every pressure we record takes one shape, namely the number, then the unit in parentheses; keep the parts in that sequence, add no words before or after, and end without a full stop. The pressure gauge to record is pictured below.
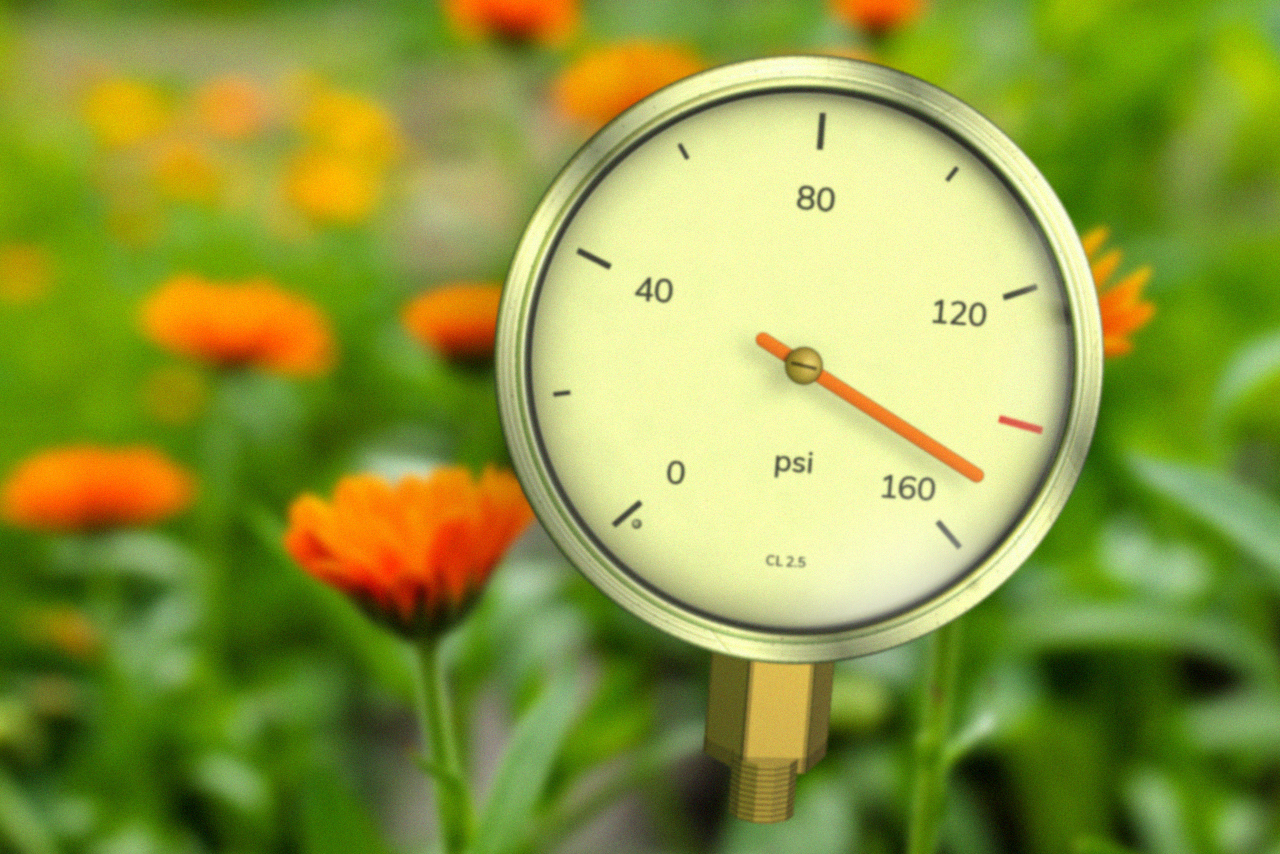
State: 150 (psi)
